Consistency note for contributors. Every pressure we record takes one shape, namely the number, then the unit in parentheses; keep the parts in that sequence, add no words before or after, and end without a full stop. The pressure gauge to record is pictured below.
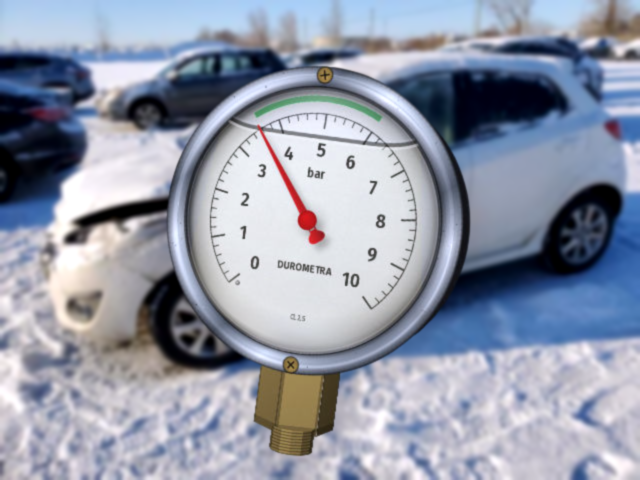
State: 3.6 (bar)
